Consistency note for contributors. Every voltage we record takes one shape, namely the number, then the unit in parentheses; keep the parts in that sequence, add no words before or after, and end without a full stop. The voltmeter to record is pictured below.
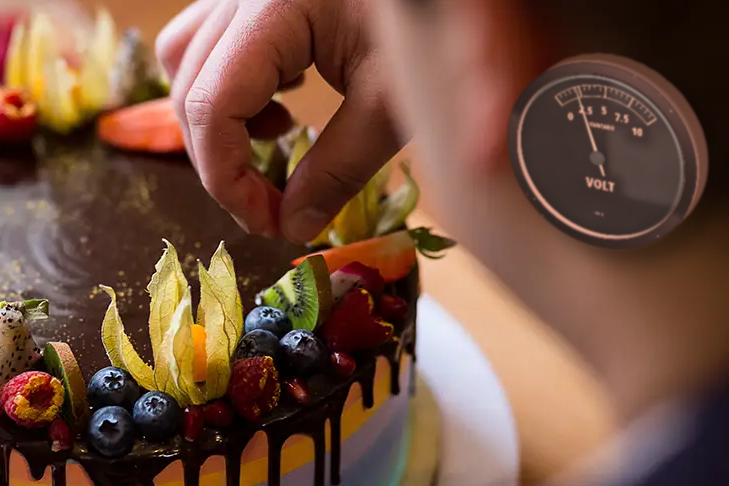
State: 2.5 (V)
